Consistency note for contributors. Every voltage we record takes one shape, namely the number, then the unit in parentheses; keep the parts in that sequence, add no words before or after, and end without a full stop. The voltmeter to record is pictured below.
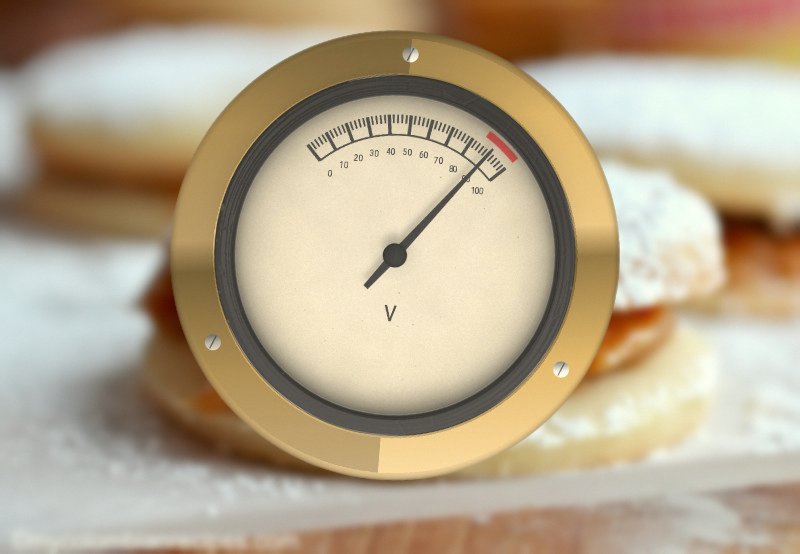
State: 90 (V)
